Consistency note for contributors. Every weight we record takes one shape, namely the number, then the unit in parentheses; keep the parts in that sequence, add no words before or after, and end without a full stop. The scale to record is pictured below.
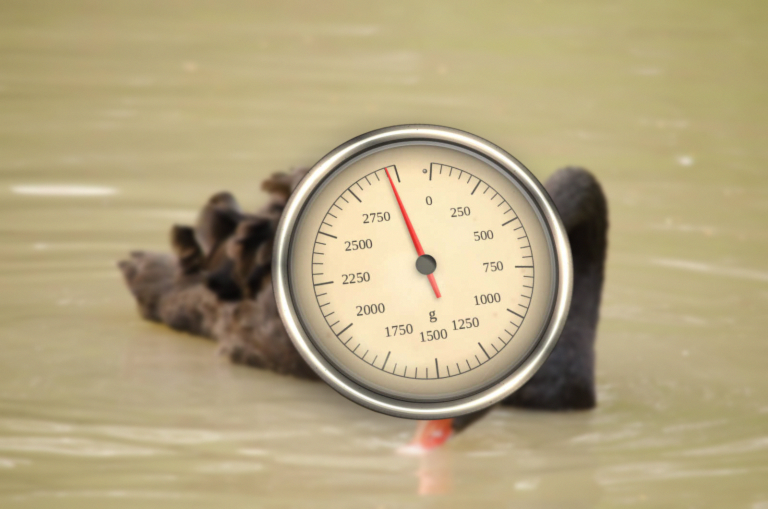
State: 2950 (g)
